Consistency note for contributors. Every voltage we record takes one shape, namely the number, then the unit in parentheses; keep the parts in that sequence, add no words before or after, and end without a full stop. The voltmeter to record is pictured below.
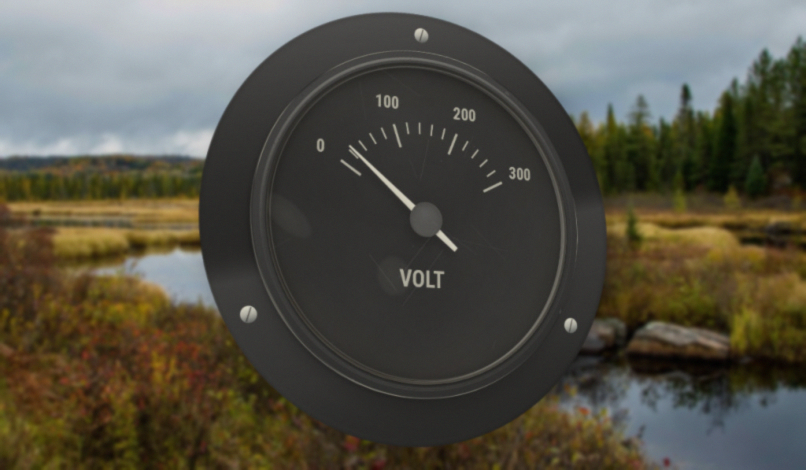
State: 20 (V)
